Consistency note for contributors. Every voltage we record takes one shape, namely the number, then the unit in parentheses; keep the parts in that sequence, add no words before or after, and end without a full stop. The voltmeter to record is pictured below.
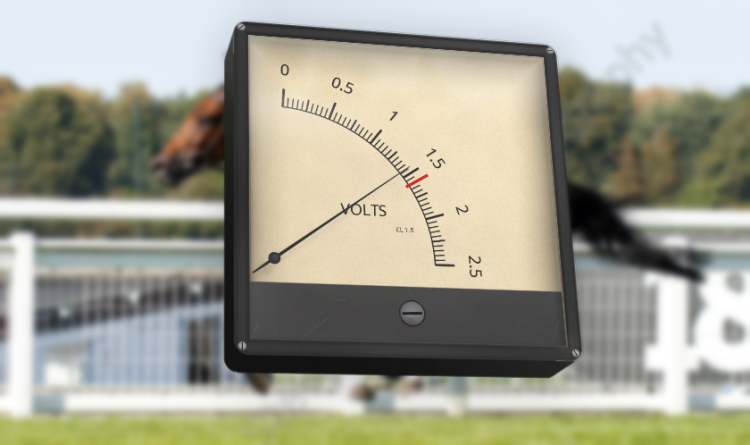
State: 1.45 (V)
